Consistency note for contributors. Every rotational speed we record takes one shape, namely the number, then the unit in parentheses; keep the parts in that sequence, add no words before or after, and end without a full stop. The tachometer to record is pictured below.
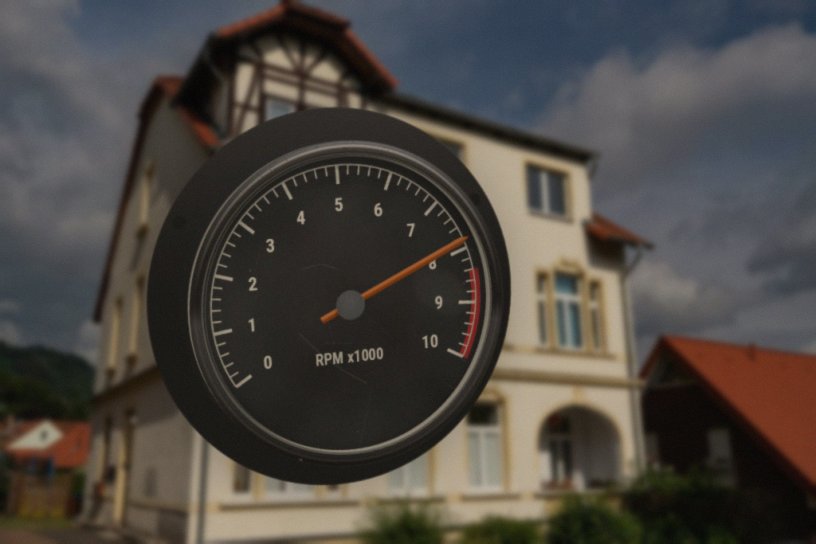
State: 7800 (rpm)
